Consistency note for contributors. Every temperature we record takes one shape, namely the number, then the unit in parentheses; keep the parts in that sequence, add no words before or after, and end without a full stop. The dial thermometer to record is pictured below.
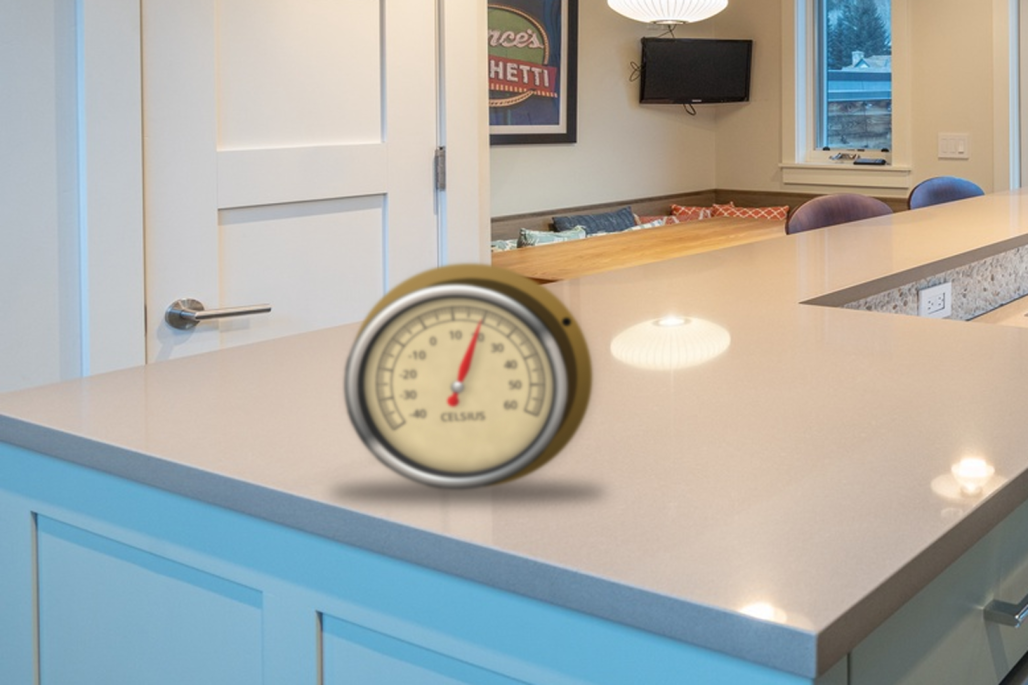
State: 20 (°C)
